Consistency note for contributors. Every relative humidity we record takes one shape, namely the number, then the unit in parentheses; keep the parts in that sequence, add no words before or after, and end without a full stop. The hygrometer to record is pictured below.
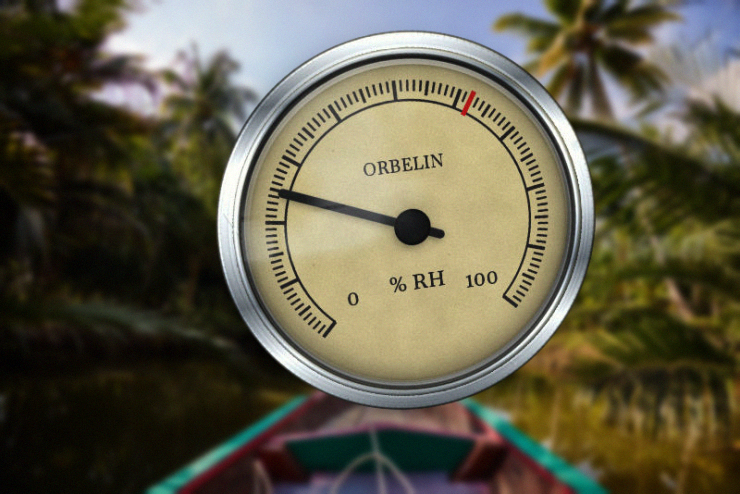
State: 25 (%)
